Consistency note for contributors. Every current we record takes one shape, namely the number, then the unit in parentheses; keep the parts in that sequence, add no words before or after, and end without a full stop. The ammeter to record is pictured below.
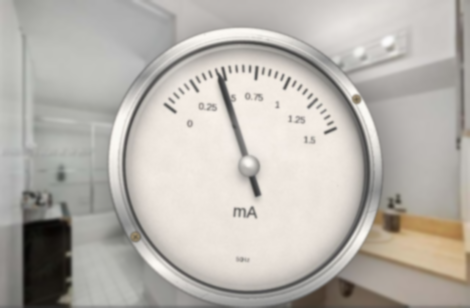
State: 0.45 (mA)
